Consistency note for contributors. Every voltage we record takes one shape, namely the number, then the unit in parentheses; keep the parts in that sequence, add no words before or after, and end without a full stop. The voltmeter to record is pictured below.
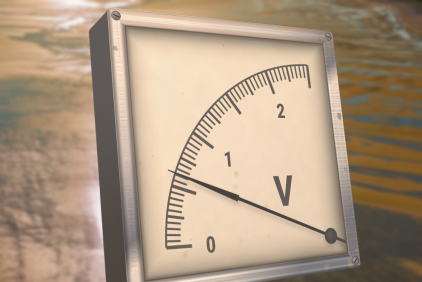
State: 0.6 (V)
